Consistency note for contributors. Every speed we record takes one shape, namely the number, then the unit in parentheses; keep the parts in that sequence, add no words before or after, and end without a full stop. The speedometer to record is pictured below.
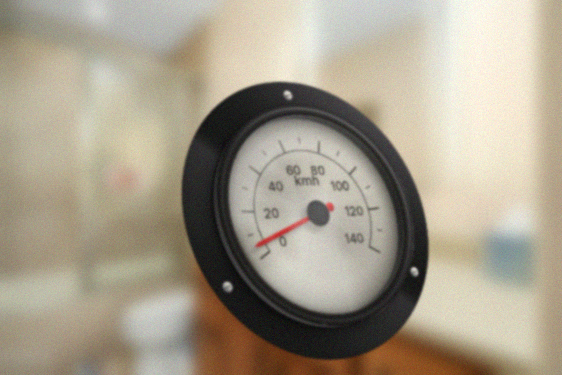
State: 5 (km/h)
